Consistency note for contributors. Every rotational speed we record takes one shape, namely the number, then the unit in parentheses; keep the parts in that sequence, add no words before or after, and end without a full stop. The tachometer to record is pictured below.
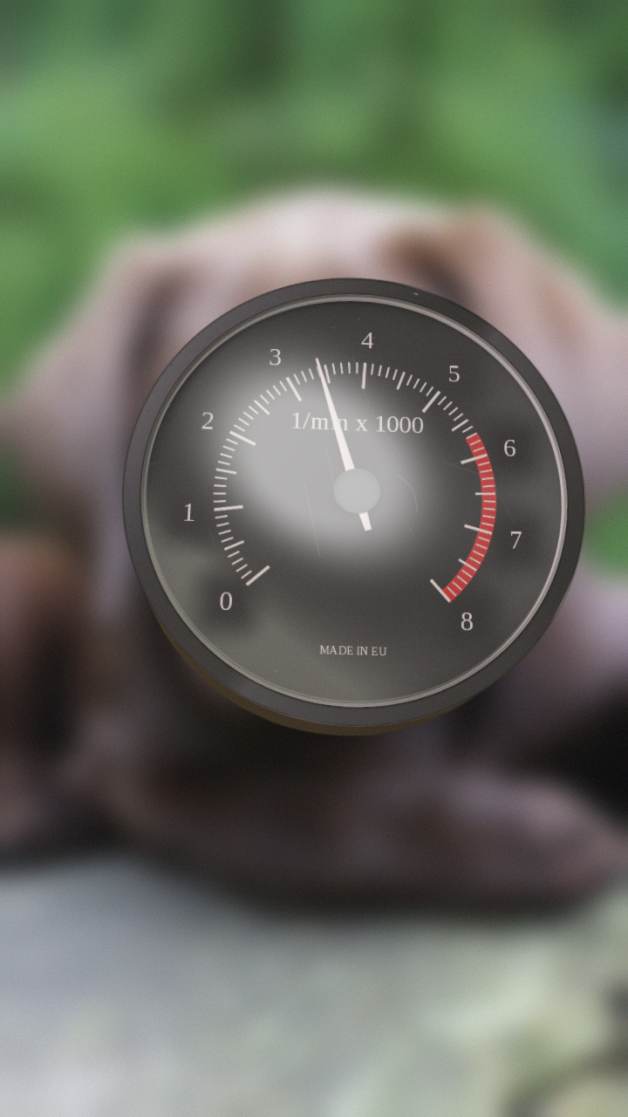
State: 3400 (rpm)
